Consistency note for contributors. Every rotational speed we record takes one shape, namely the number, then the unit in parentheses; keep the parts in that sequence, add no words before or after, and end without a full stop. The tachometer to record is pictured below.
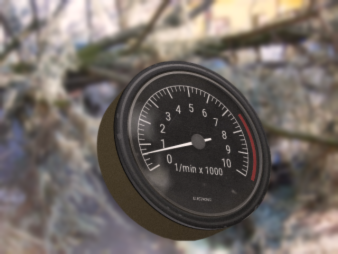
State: 600 (rpm)
